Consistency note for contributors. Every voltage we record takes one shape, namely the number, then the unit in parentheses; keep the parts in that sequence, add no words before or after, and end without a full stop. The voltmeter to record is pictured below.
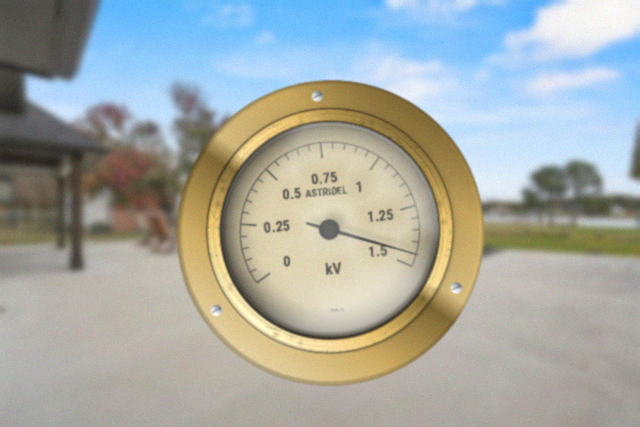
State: 1.45 (kV)
